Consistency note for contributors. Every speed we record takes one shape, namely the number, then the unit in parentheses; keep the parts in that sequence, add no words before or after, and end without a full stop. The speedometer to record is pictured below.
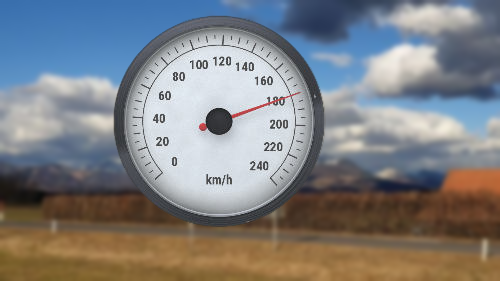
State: 180 (km/h)
